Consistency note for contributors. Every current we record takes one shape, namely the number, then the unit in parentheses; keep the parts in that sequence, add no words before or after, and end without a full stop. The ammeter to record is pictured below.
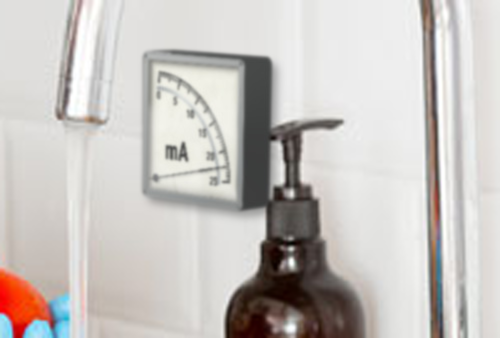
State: 22.5 (mA)
